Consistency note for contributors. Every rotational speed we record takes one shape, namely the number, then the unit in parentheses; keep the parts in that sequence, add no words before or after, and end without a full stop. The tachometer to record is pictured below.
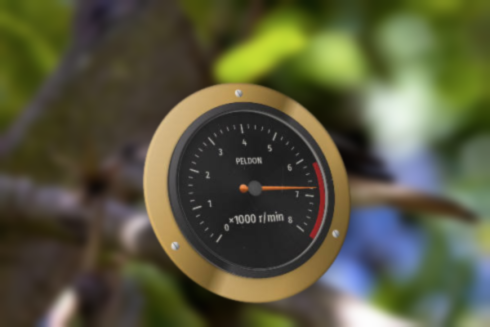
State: 6800 (rpm)
